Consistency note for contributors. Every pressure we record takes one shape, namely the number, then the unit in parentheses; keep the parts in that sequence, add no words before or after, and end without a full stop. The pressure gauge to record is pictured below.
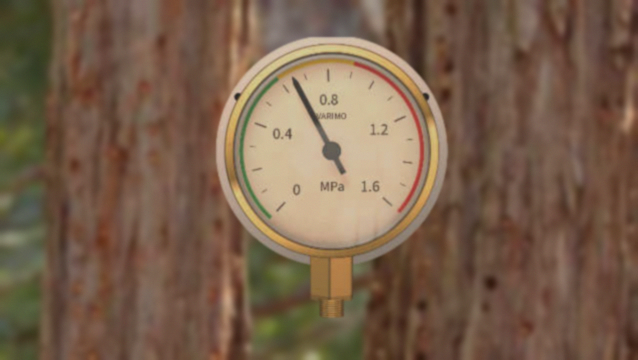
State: 0.65 (MPa)
